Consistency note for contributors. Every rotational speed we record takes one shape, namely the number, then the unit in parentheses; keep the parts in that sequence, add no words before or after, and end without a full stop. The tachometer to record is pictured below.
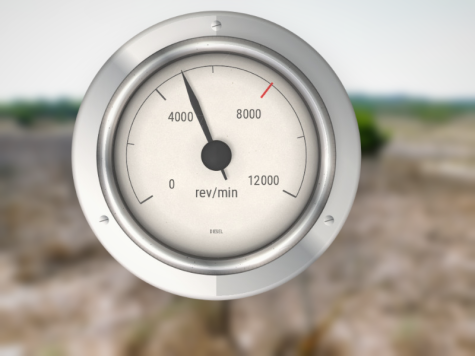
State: 5000 (rpm)
